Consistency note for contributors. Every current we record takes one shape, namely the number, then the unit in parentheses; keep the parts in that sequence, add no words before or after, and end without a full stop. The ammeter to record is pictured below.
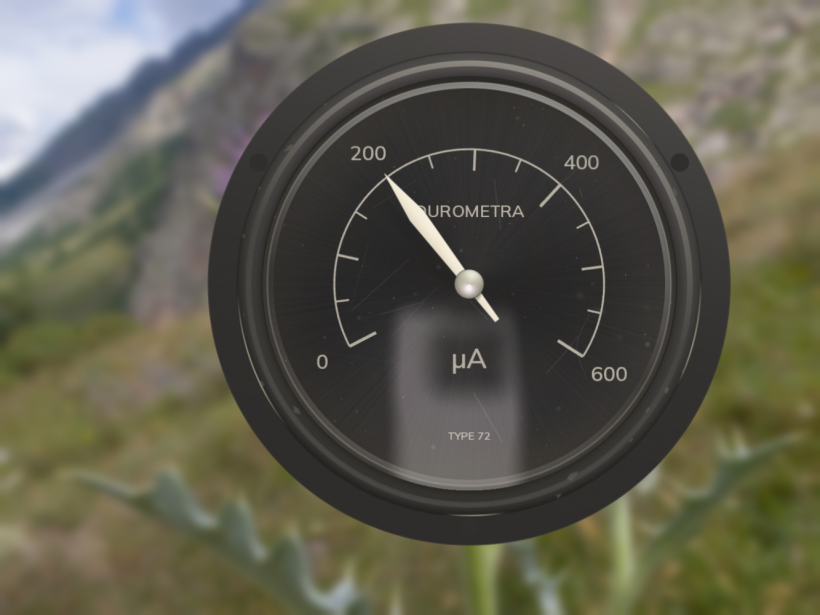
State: 200 (µA)
